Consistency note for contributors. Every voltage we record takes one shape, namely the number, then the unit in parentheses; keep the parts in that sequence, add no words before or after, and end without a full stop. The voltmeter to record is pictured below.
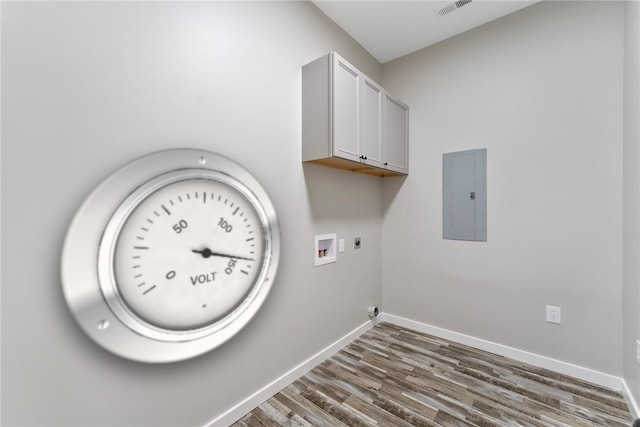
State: 140 (V)
